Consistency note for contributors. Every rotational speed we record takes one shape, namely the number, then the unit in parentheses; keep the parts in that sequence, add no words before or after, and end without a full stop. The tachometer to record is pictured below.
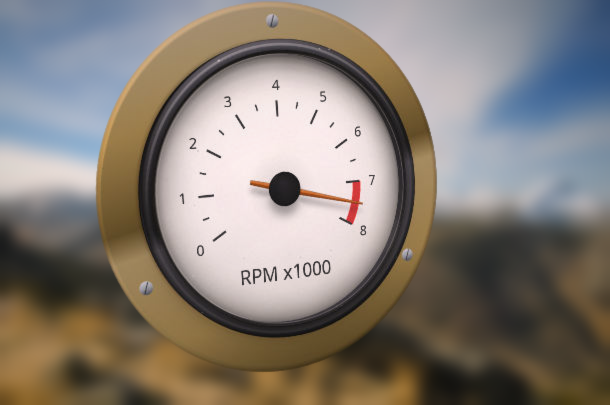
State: 7500 (rpm)
